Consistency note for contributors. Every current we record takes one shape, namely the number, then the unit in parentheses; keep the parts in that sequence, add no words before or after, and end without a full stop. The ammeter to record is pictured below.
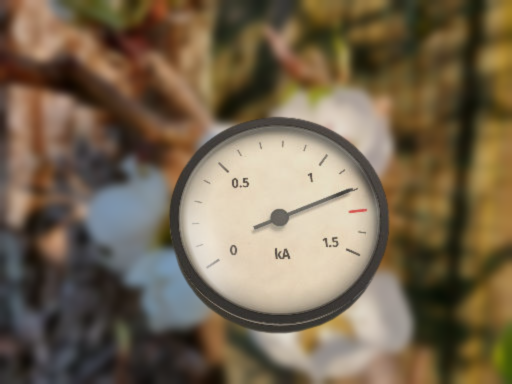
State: 1.2 (kA)
